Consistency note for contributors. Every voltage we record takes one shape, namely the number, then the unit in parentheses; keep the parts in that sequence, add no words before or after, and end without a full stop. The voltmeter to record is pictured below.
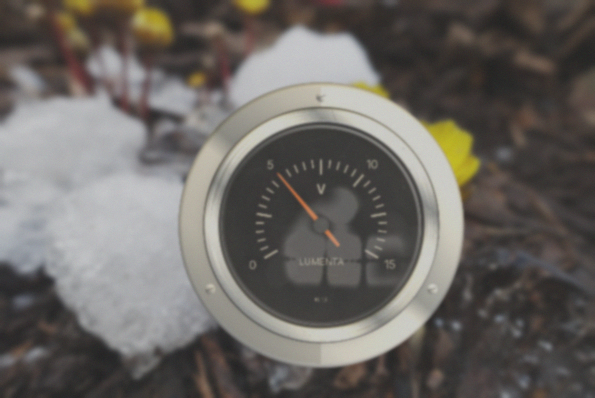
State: 5 (V)
